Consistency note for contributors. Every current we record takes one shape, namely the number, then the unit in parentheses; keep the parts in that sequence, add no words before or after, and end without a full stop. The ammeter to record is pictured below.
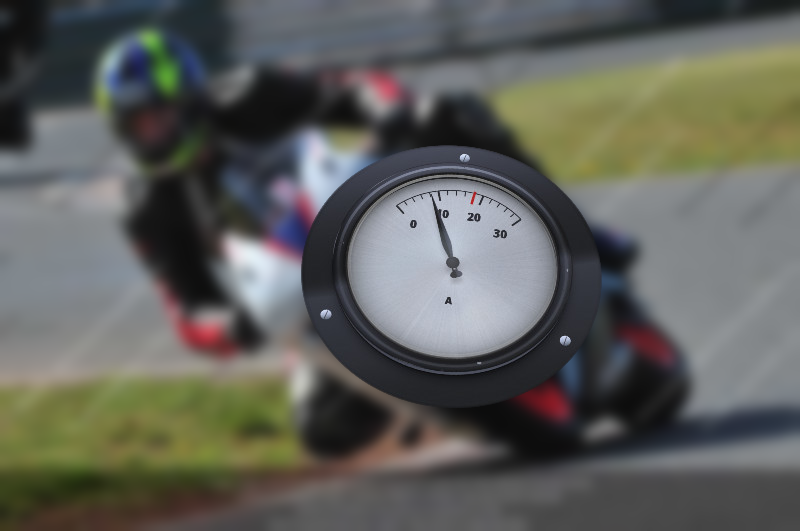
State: 8 (A)
